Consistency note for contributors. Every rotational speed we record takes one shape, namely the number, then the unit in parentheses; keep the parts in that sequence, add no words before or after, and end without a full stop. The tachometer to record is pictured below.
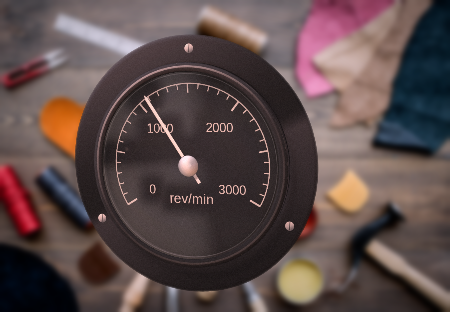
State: 1100 (rpm)
